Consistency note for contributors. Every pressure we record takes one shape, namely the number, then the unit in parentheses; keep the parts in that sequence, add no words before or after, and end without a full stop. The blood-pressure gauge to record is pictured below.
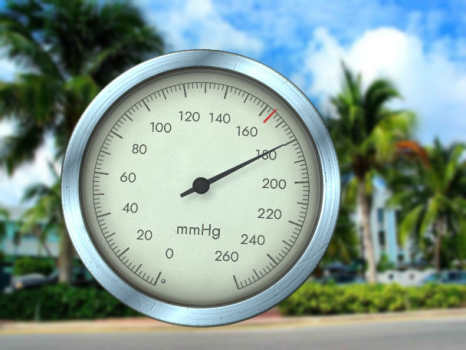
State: 180 (mmHg)
